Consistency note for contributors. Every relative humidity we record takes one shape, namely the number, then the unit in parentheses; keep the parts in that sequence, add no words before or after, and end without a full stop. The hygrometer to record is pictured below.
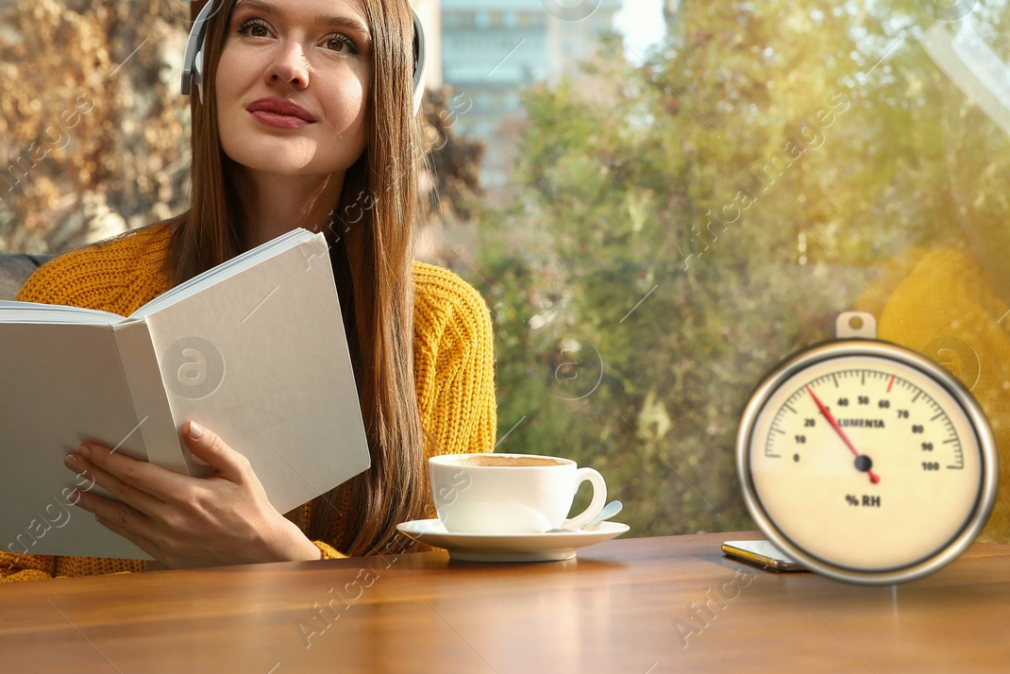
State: 30 (%)
